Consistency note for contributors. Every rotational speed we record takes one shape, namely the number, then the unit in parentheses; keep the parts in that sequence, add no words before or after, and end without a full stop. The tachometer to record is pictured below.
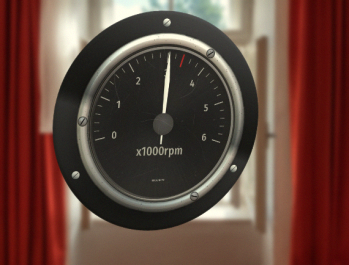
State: 3000 (rpm)
